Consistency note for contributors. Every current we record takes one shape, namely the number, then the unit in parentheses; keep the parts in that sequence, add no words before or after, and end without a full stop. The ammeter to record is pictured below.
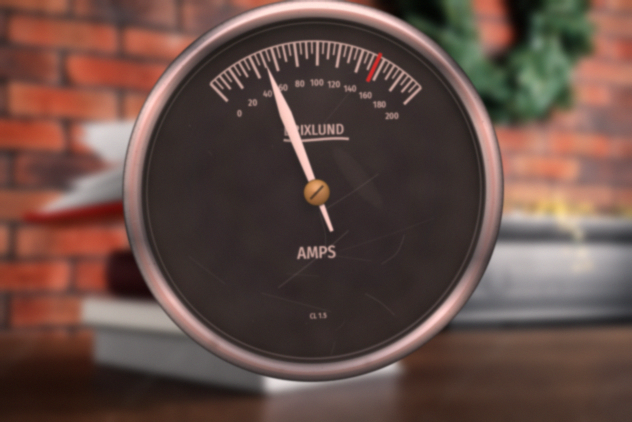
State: 50 (A)
